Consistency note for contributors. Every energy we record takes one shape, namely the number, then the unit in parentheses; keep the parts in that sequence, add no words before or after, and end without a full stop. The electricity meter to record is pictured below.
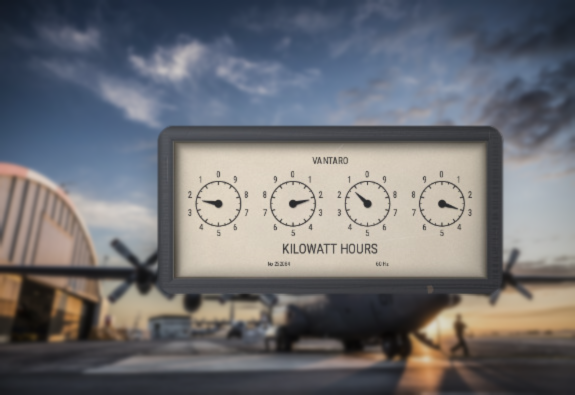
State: 2213 (kWh)
